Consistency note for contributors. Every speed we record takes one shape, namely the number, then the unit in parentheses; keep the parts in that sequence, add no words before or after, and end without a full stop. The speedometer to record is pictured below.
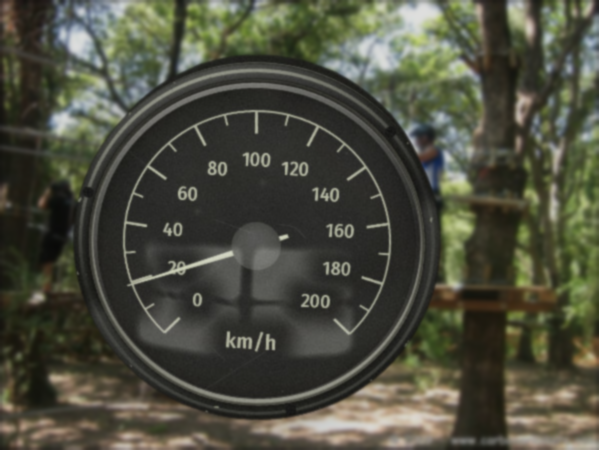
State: 20 (km/h)
